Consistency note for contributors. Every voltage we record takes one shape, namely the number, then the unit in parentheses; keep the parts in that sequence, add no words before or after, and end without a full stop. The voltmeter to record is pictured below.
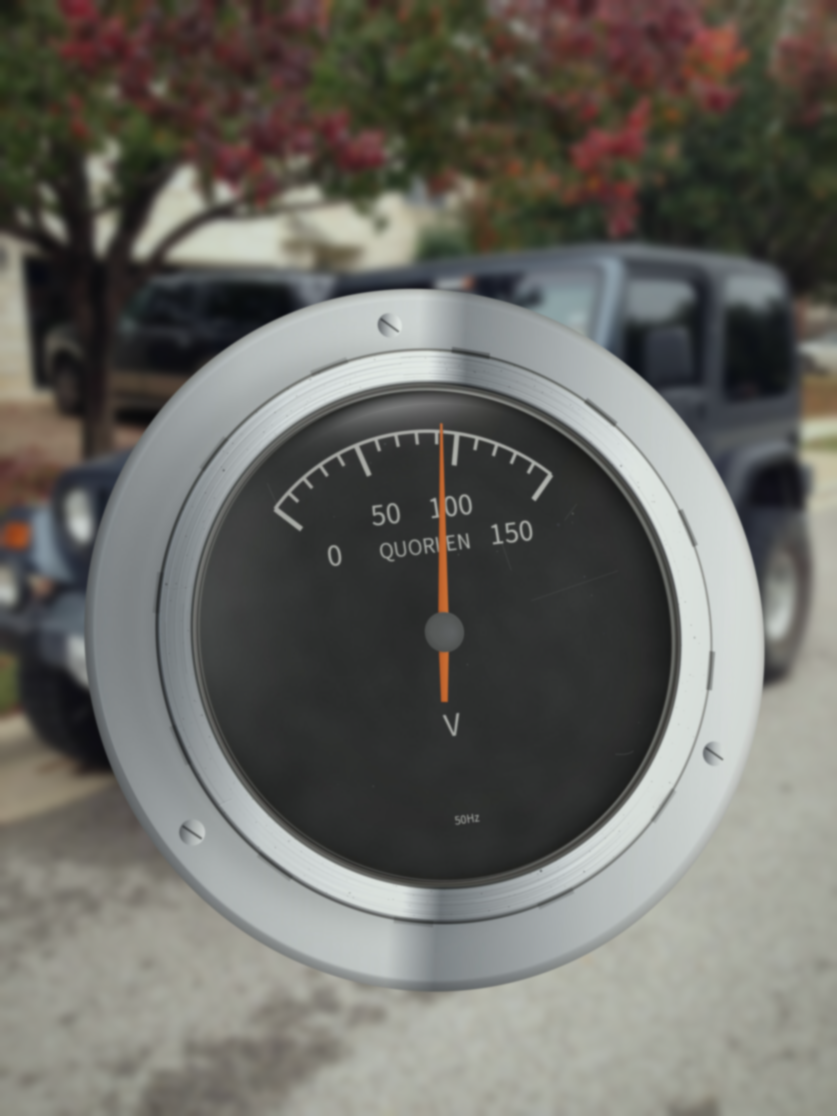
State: 90 (V)
